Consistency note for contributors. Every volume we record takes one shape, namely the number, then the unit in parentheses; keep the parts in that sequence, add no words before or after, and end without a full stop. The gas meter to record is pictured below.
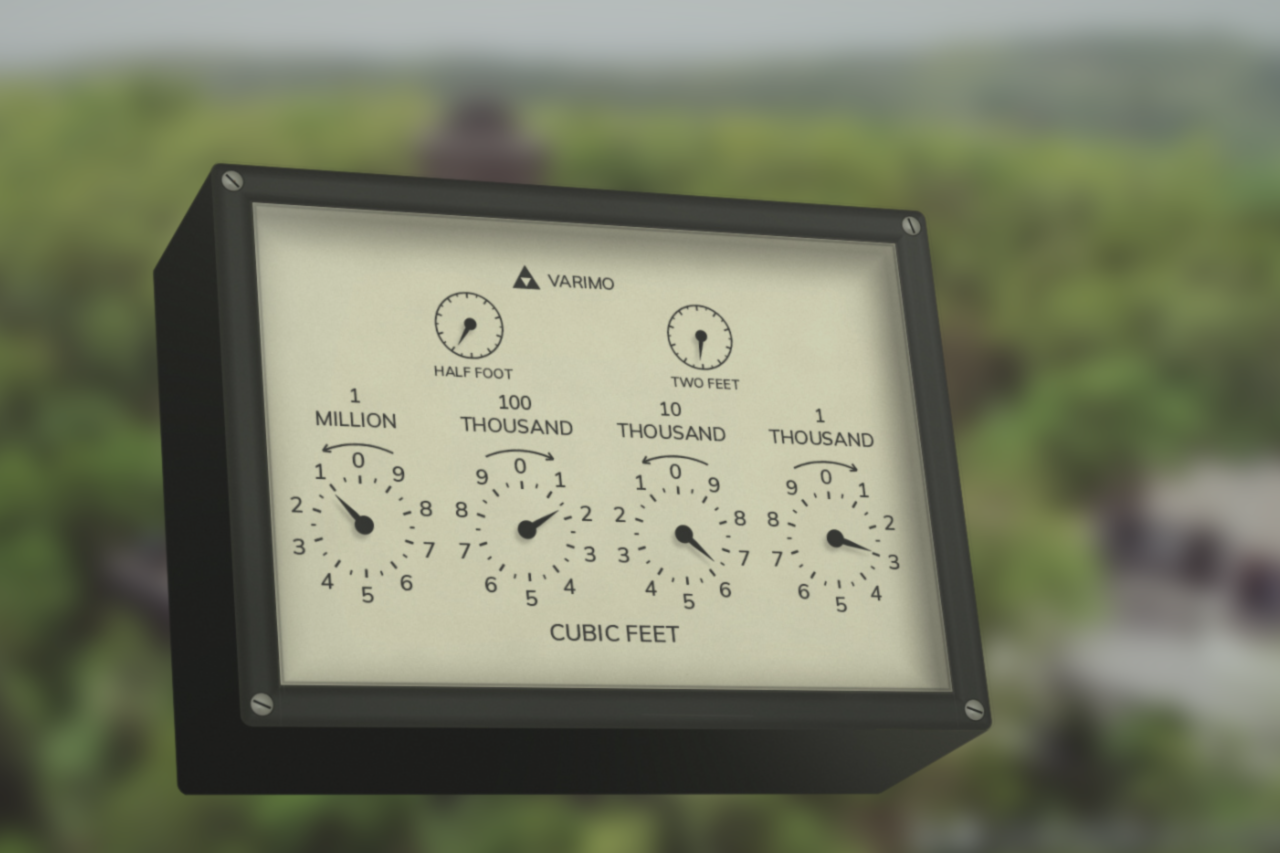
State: 116300 (ft³)
